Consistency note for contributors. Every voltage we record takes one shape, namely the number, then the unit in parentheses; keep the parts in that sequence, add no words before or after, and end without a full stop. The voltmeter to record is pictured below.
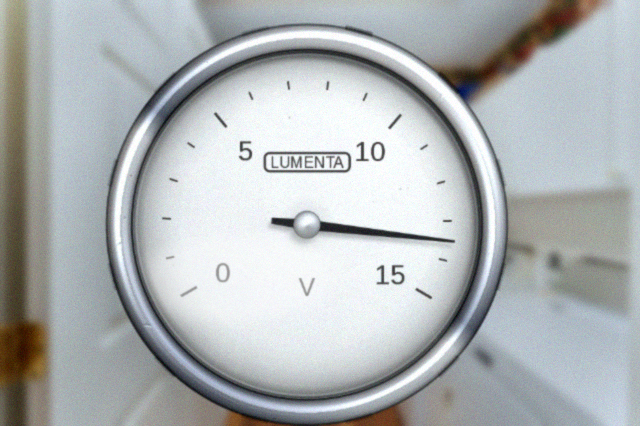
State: 13.5 (V)
